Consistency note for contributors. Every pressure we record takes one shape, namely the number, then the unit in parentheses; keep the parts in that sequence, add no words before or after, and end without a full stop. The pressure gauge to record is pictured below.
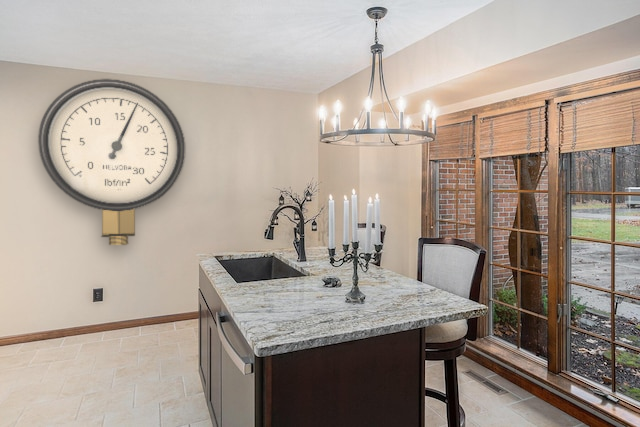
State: 17 (psi)
